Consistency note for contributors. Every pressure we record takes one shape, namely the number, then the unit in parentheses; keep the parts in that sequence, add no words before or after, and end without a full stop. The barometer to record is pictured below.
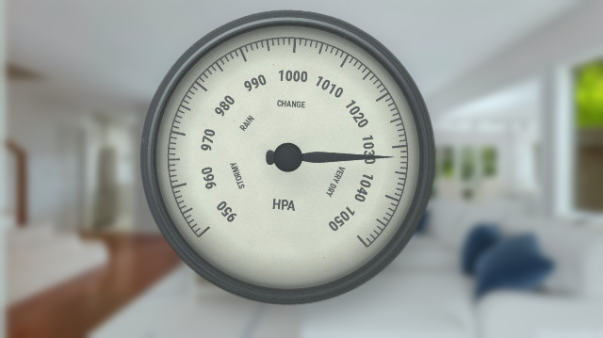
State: 1032 (hPa)
